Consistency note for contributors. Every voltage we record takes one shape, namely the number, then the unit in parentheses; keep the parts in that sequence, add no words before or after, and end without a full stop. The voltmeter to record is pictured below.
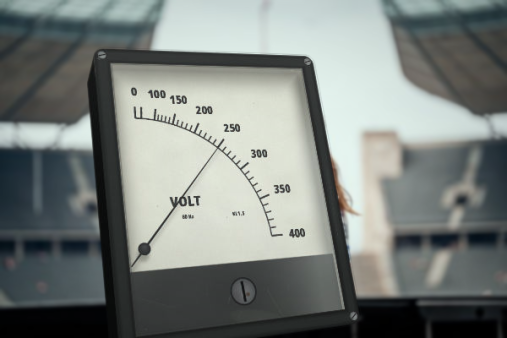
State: 250 (V)
